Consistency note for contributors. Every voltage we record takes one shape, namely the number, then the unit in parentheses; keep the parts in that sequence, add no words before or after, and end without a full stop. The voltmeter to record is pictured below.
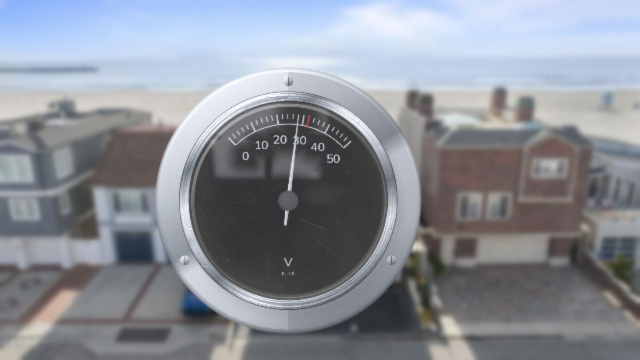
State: 28 (V)
